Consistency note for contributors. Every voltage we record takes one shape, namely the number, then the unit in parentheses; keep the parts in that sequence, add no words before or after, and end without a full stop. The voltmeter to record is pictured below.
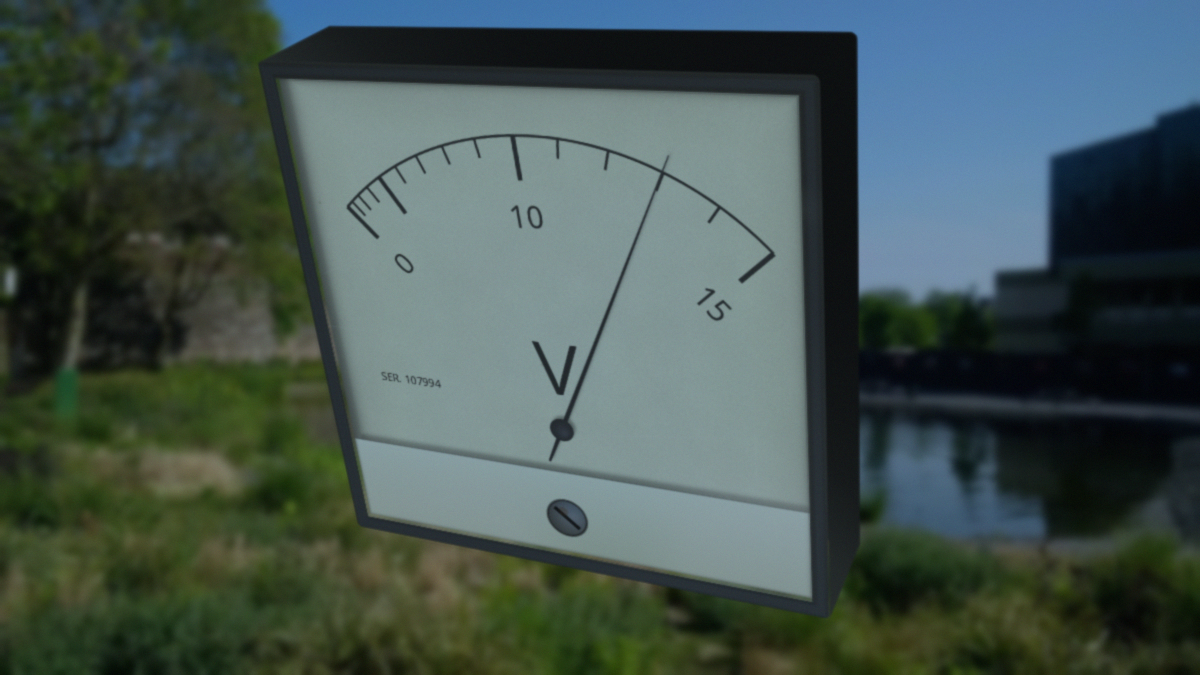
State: 13 (V)
